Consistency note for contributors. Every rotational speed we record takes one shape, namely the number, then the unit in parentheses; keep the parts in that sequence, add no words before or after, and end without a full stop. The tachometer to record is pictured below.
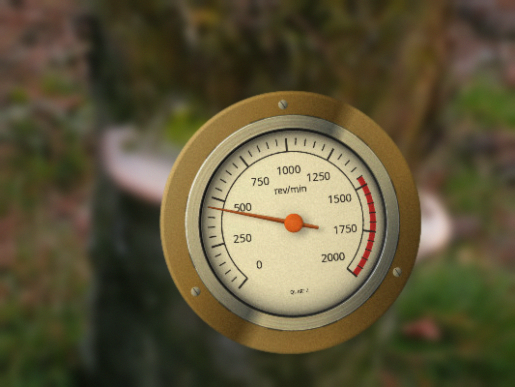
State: 450 (rpm)
